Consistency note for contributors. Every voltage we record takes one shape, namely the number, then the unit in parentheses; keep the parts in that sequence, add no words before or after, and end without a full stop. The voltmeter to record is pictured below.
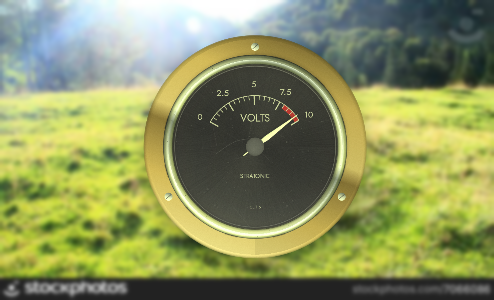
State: 9.5 (V)
